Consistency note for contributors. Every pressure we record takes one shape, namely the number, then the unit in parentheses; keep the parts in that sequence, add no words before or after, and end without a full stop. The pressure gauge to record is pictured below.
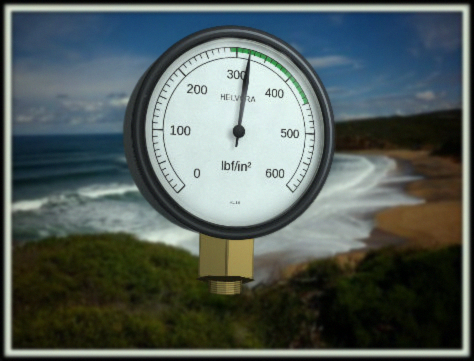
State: 320 (psi)
